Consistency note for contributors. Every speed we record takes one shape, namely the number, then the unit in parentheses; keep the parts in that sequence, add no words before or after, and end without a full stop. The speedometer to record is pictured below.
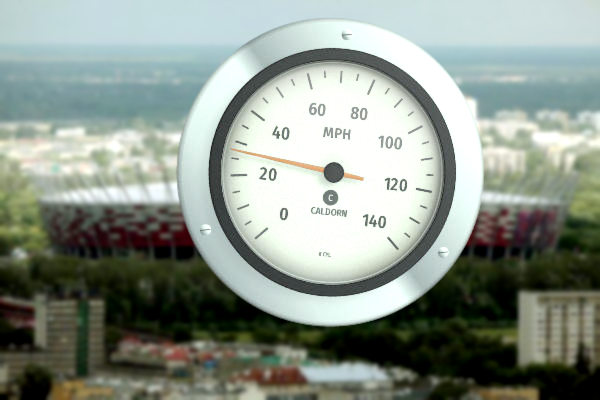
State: 27.5 (mph)
